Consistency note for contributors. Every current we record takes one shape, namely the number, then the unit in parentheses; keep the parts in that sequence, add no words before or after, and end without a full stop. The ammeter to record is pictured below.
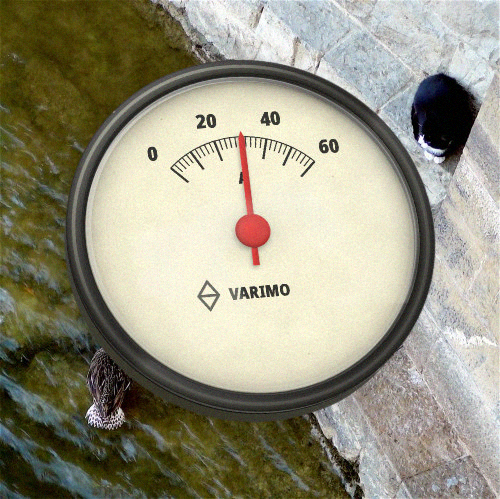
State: 30 (A)
